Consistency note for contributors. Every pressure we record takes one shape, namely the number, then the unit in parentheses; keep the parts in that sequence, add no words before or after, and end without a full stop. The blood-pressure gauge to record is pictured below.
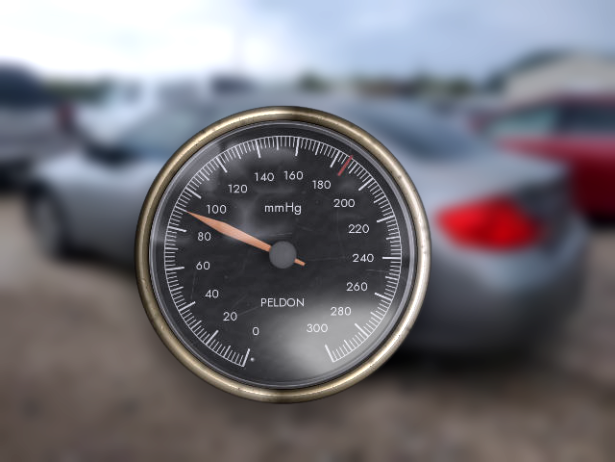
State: 90 (mmHg)
